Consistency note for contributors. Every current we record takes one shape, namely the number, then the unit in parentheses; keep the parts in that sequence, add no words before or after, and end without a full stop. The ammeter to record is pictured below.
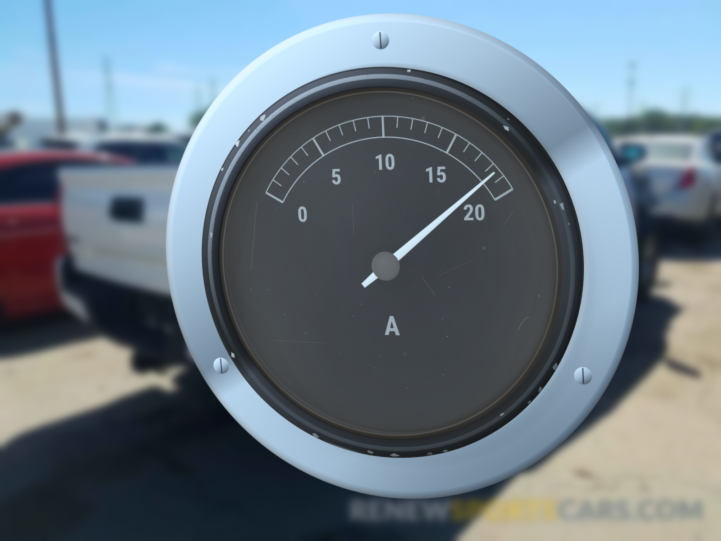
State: 18.5 (A)
